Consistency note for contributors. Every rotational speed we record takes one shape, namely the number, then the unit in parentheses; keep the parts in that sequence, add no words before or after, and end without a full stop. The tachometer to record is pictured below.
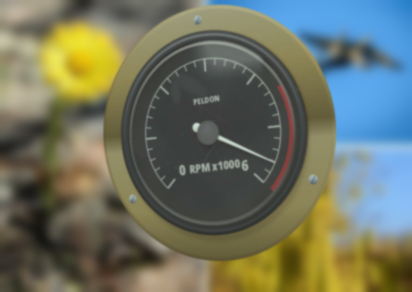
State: 5600 (rpm)
